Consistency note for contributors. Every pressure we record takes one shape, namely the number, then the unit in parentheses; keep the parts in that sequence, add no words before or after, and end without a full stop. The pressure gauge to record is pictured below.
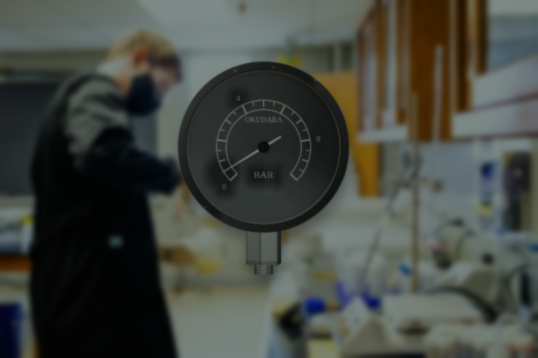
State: 0.5 (bar)
